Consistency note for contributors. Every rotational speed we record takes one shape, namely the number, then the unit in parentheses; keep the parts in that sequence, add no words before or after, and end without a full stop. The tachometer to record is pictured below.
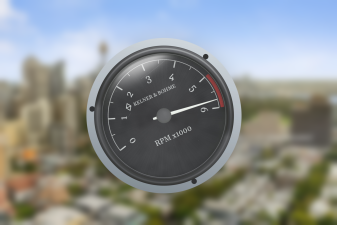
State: 5750 (rpm)
